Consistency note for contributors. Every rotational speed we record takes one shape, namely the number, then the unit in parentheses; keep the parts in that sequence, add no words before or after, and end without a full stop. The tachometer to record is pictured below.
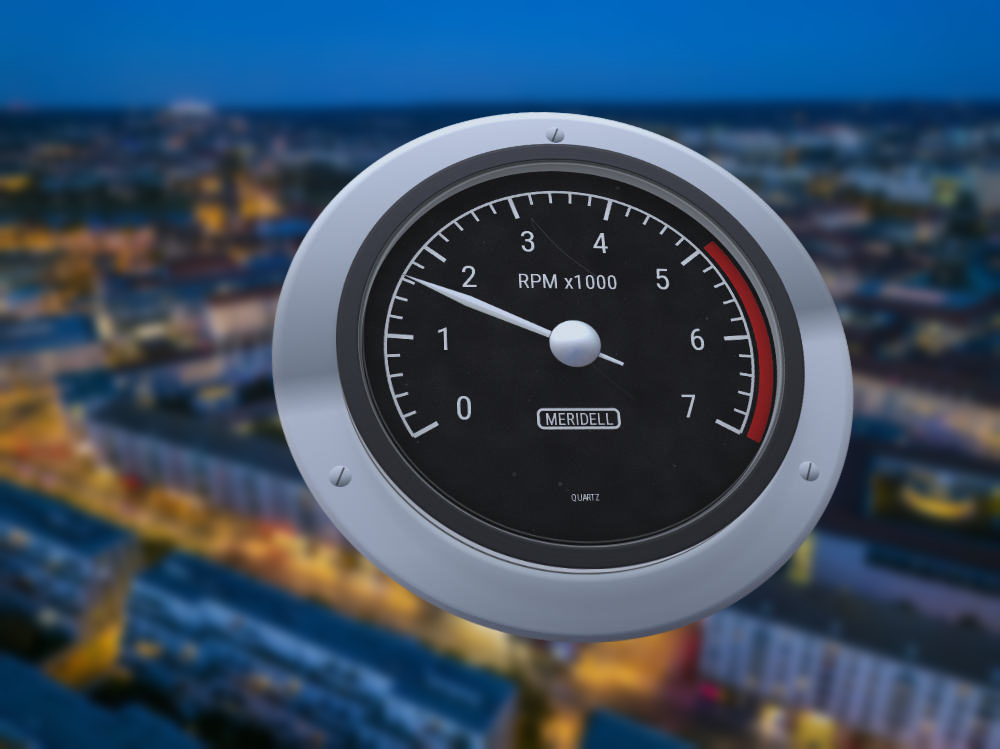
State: 1600 (rpm)
